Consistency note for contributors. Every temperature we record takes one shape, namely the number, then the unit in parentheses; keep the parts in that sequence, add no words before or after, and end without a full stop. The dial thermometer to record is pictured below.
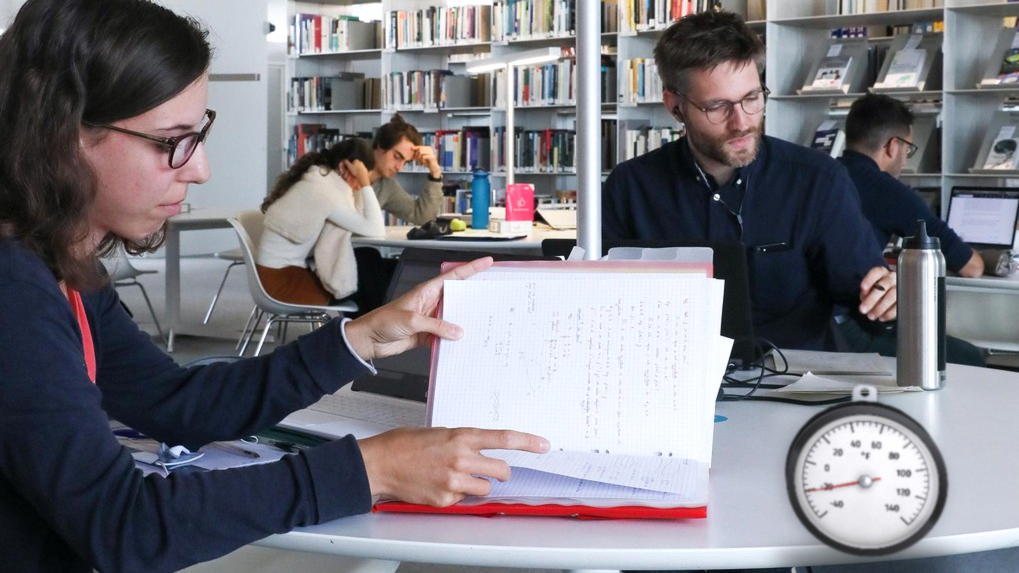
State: -20 (°F)
